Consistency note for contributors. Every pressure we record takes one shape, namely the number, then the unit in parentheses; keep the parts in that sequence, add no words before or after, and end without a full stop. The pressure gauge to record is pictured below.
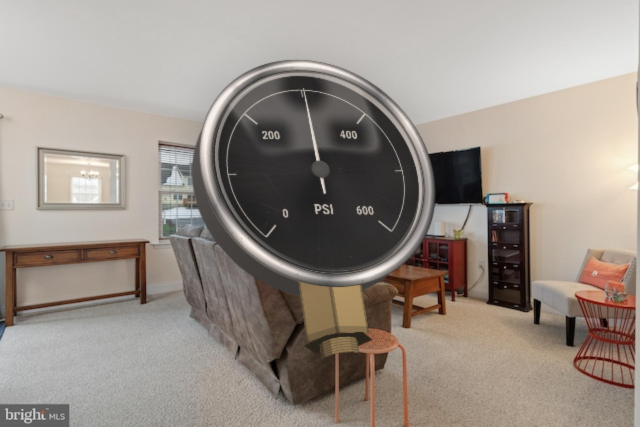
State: 300 (psi)
